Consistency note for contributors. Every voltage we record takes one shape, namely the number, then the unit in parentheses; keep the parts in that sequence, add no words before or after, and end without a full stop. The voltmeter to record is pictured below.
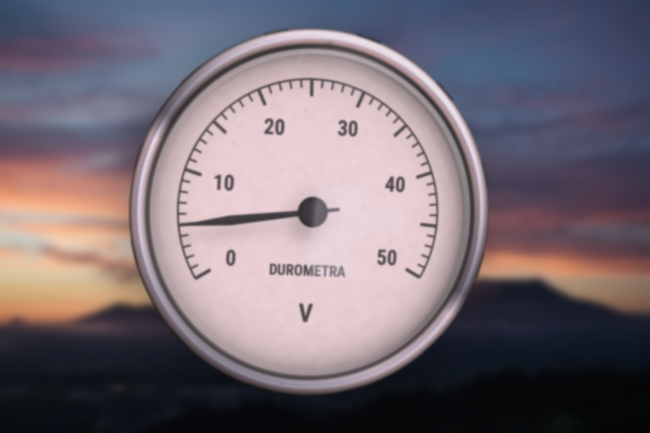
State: 5 (V)
